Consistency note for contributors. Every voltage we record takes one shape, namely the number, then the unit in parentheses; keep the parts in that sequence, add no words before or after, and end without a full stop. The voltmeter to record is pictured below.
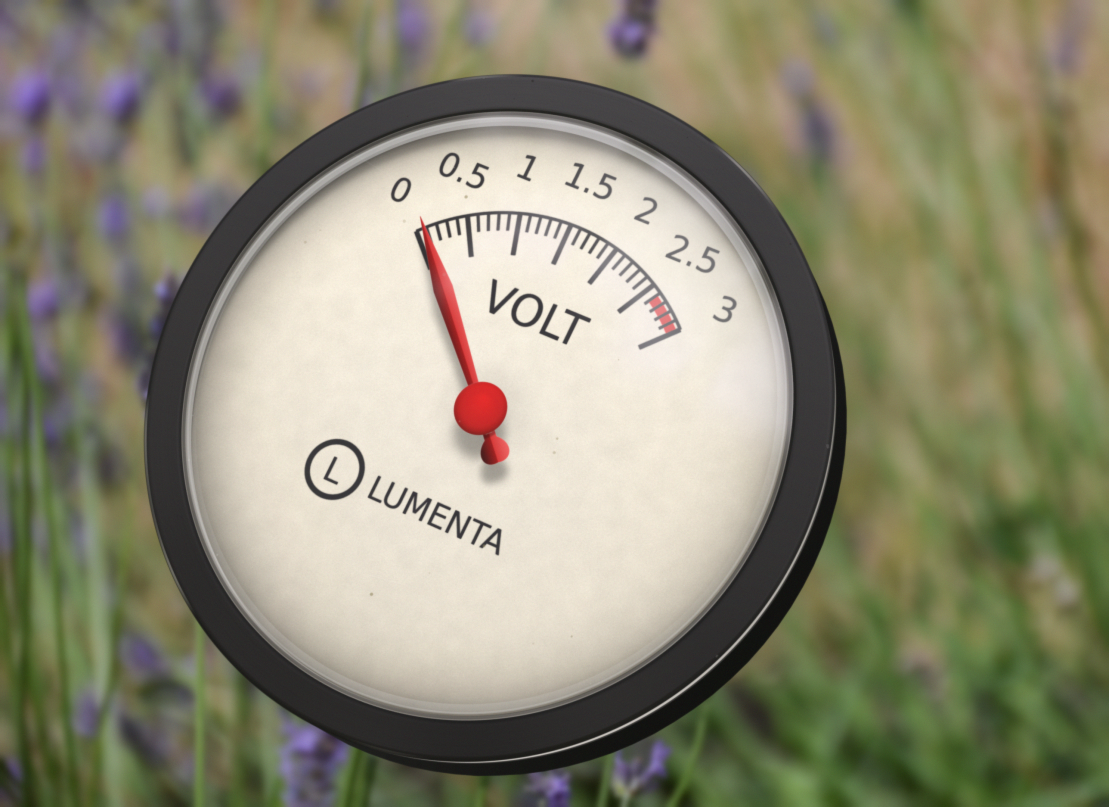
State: 0.1 (V)
